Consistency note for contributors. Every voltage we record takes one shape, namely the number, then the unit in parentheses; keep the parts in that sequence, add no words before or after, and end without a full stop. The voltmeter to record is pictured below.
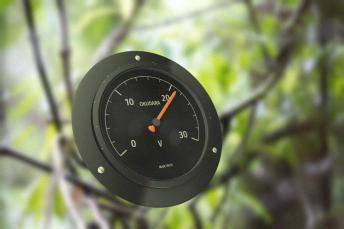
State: 21 (V)
